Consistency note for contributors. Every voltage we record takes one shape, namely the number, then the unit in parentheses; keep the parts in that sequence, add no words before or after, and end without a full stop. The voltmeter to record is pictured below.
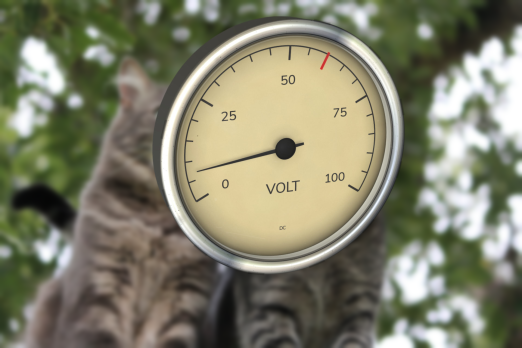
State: 7.5 (V)
